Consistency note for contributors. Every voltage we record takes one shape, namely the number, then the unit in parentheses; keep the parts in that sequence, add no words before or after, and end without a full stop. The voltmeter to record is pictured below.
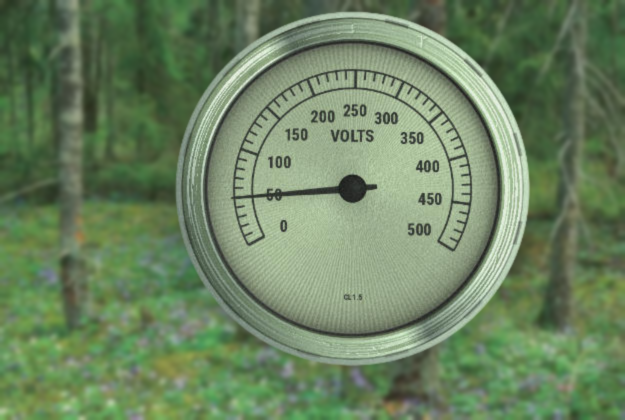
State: 50 (V)
